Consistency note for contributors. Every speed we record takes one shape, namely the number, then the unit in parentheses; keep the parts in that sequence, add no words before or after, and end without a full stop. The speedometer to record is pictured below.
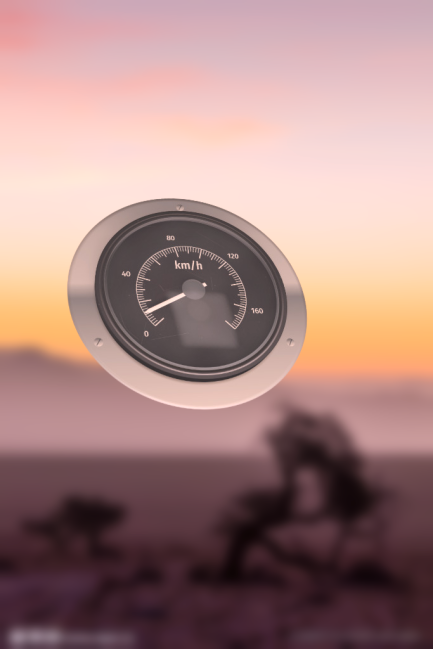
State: 10 (km/h)
